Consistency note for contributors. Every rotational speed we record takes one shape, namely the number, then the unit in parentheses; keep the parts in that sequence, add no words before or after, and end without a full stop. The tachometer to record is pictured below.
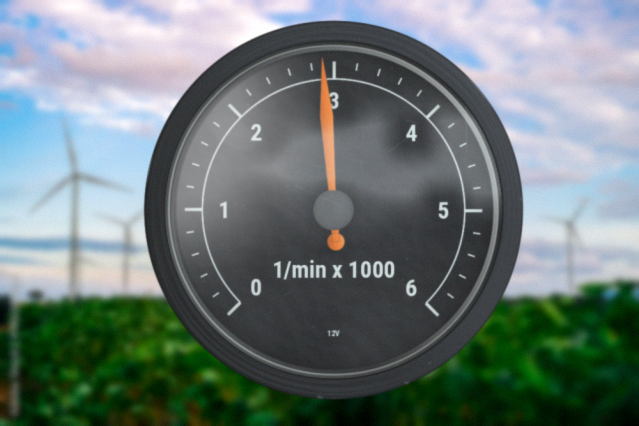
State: 2900 (rpm)
